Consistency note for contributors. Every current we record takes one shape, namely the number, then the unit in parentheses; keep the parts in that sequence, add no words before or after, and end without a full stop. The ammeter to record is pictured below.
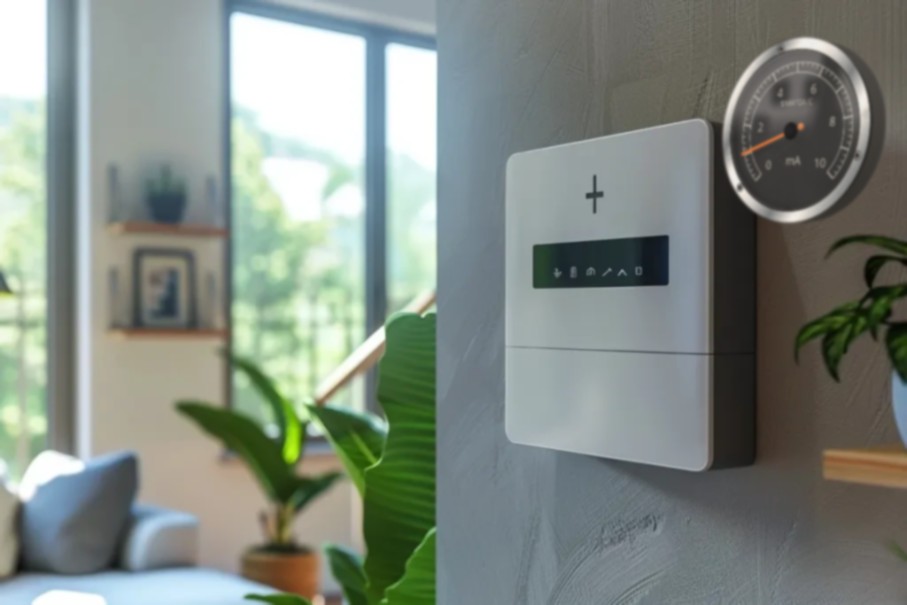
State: 1 (mA)
